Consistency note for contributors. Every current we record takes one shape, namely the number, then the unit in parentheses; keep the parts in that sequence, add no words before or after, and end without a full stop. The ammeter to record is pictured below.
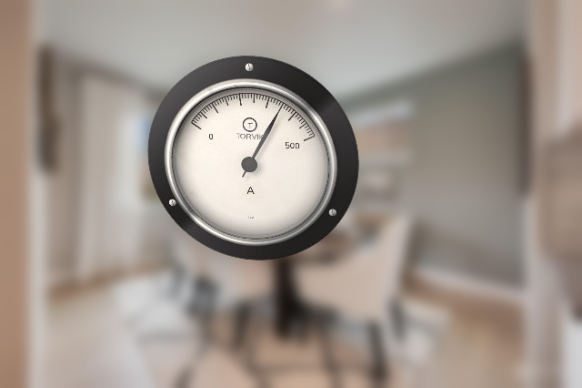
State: 350 (A)
